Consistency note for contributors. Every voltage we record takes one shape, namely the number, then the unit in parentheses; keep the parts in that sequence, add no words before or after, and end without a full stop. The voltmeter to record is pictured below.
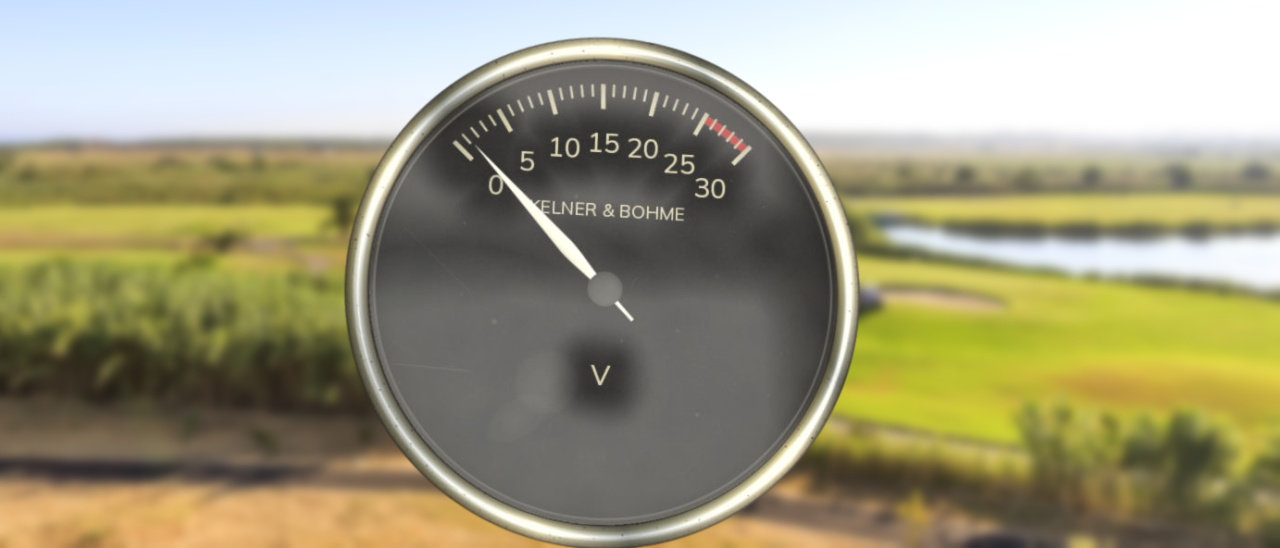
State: 1 (V)
